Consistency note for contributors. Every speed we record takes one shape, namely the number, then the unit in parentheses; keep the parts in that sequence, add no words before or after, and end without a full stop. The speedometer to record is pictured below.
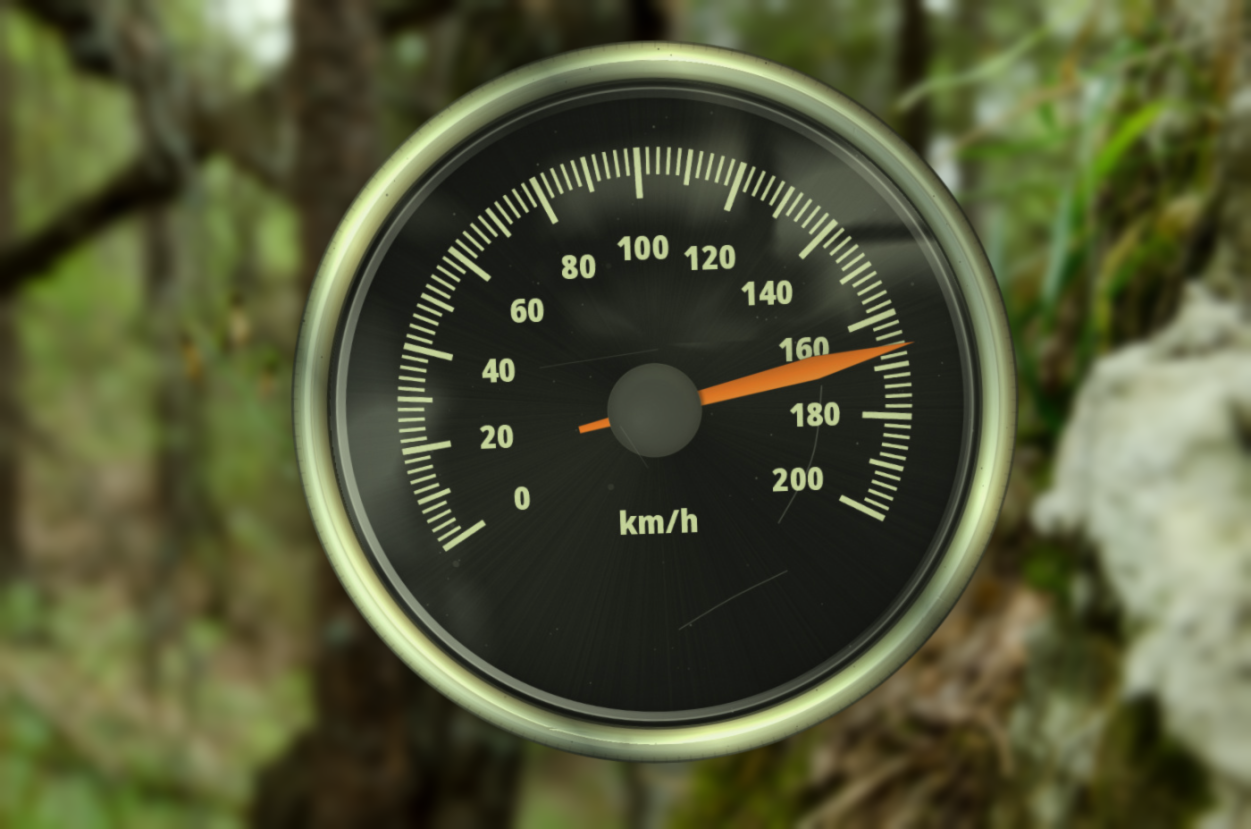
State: 166 (km/h)
